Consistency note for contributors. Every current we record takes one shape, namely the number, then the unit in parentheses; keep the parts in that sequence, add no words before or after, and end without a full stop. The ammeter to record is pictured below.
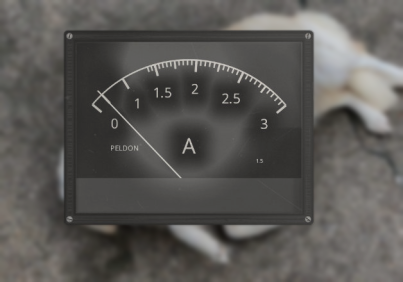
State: 0.5 (A)
